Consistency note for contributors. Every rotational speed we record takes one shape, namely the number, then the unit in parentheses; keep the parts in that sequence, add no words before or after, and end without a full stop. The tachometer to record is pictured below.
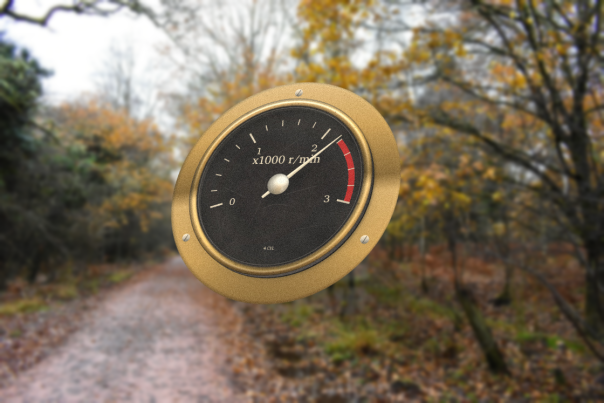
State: 2200 (rpm)
